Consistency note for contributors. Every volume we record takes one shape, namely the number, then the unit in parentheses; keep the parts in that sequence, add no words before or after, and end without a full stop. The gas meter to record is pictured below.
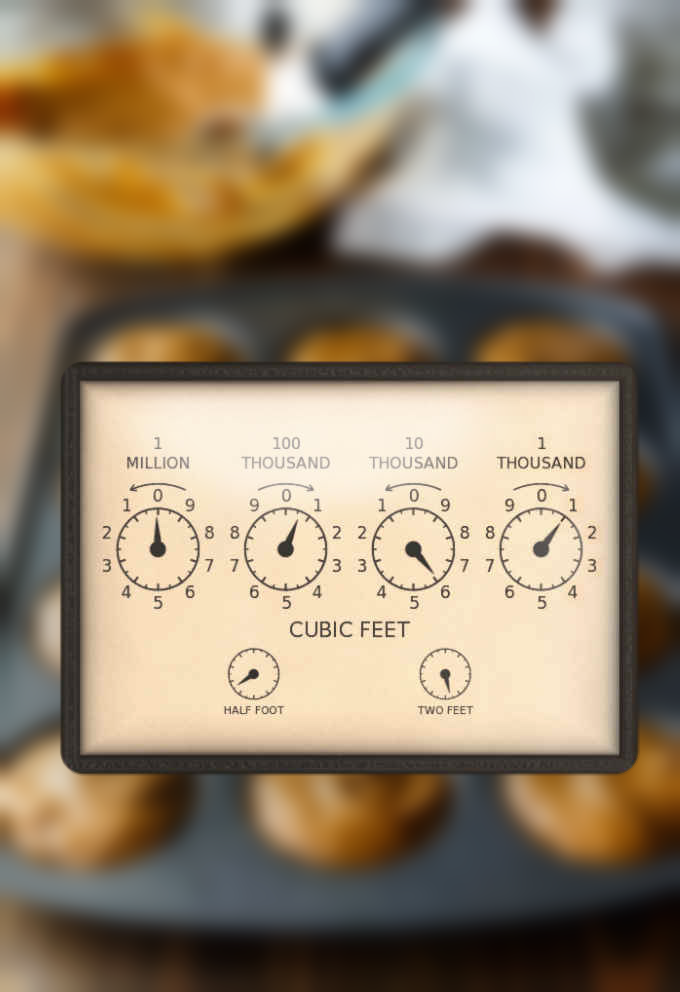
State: 6100 (ft³)
